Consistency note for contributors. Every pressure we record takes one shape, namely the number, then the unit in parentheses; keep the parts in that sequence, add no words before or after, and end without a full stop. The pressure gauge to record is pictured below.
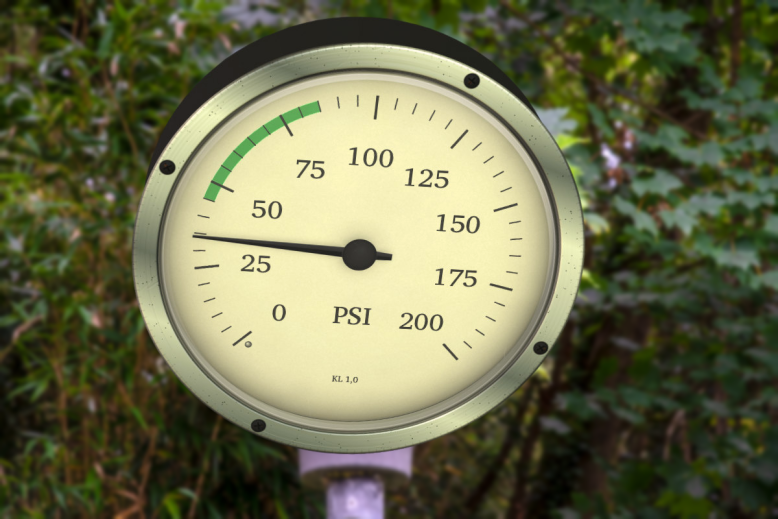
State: 35 (psi)
